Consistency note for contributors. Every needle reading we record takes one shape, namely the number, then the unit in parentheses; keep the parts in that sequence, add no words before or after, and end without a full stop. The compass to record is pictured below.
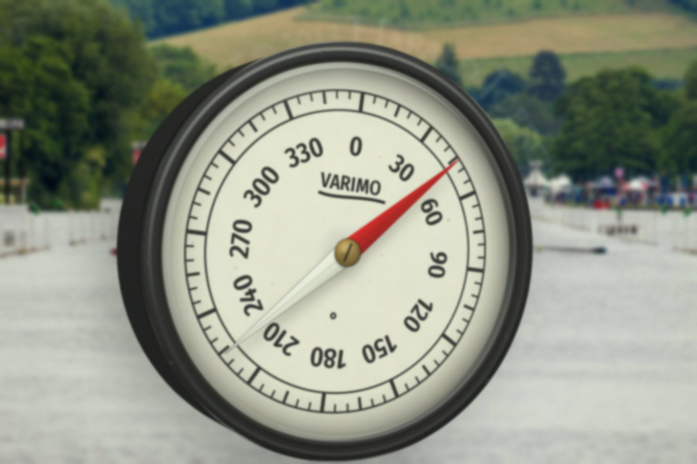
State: 45 (°)
